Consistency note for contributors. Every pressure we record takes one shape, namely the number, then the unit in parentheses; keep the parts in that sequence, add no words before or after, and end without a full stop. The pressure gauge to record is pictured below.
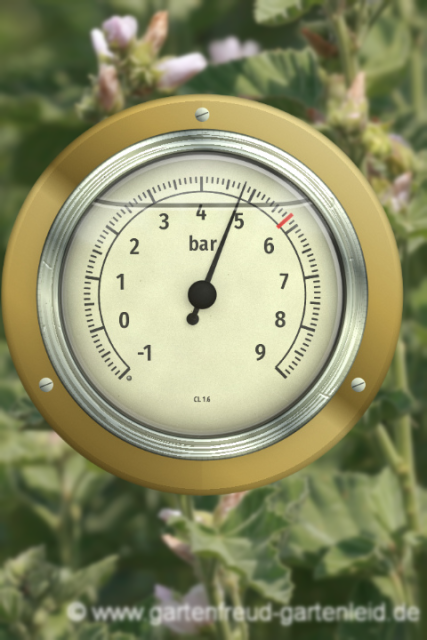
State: 4.8 (bar)
